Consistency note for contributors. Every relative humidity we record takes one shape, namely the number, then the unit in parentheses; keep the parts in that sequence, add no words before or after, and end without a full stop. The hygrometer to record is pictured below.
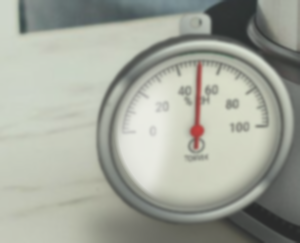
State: 50 (%)
